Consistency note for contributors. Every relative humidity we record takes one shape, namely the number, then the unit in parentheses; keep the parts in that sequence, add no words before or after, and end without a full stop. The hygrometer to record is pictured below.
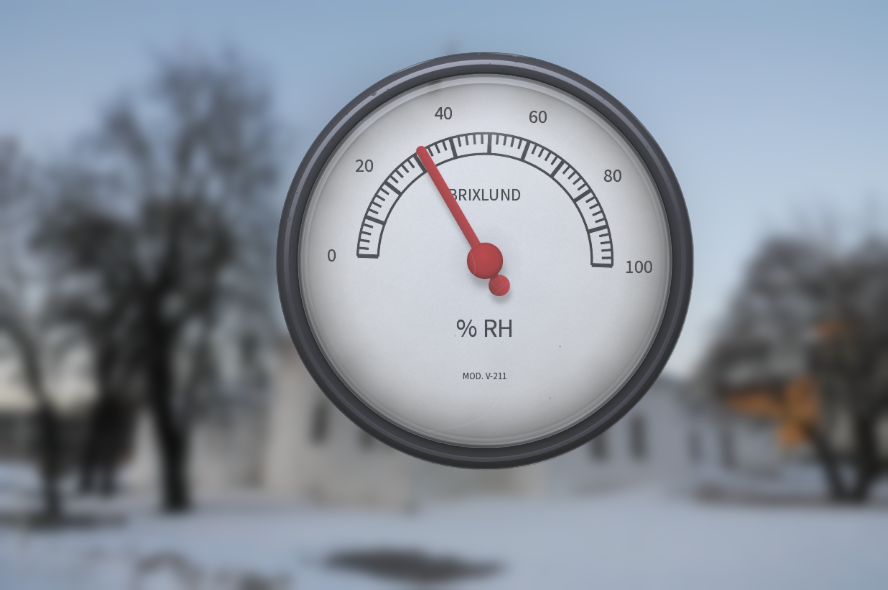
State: 32 (%)
